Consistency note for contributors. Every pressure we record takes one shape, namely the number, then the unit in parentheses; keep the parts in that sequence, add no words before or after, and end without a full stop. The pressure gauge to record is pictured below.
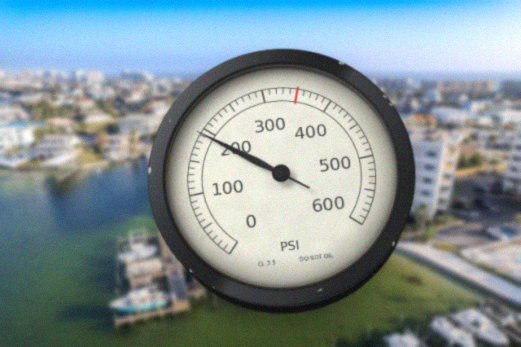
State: 190 (psi)
